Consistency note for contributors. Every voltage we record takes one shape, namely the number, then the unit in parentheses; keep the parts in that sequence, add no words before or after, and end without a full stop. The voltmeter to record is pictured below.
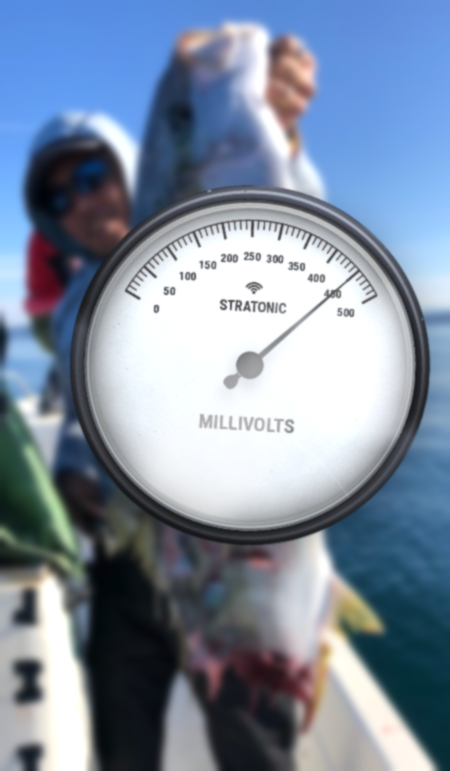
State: 450 (mV)
